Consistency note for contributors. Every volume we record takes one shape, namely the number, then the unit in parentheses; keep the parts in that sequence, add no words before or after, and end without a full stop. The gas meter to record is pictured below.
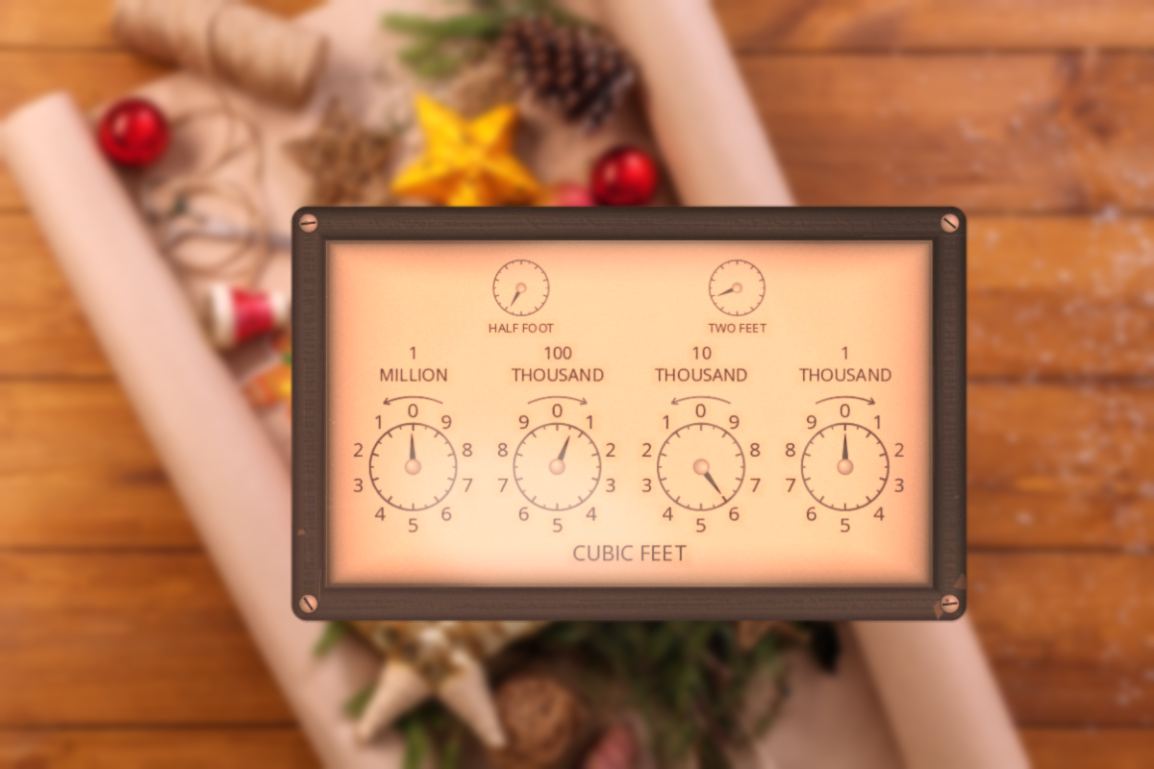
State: 6000 (ft³)
